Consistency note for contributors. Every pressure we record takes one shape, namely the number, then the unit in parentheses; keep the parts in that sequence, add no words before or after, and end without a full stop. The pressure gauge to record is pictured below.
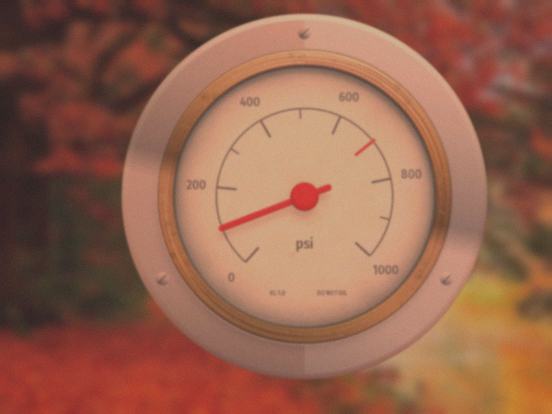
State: 100 (psi)
